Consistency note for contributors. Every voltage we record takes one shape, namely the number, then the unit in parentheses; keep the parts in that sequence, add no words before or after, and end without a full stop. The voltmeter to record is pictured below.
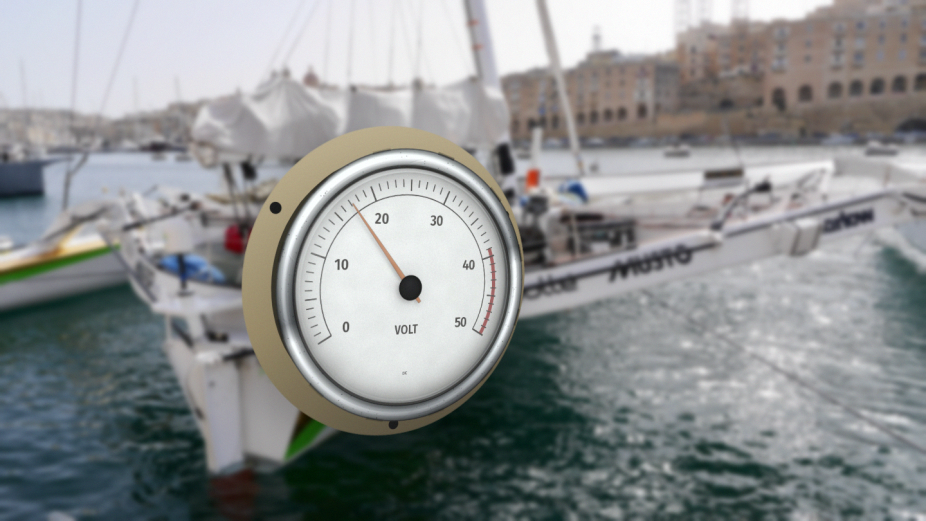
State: 17 (V)
